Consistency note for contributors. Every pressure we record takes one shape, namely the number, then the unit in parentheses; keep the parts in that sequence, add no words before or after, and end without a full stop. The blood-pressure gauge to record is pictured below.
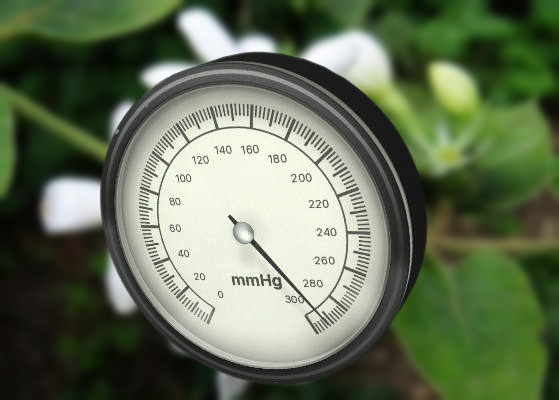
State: 290 (mmHg)
